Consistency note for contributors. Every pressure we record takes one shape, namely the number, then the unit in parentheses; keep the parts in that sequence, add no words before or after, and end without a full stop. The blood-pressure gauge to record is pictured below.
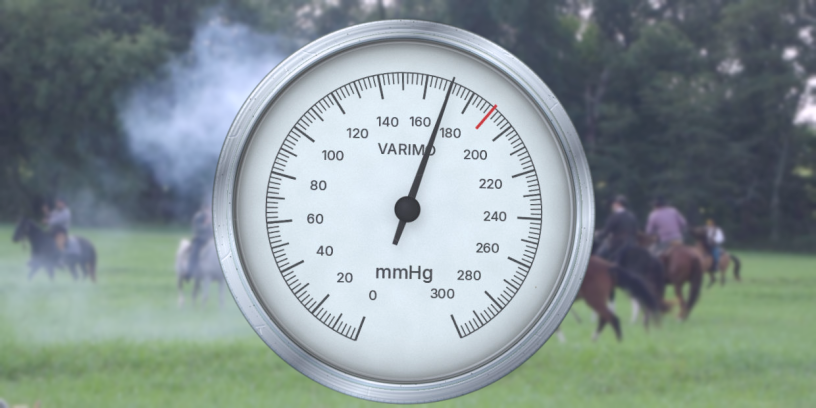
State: 170 (mmHg)
